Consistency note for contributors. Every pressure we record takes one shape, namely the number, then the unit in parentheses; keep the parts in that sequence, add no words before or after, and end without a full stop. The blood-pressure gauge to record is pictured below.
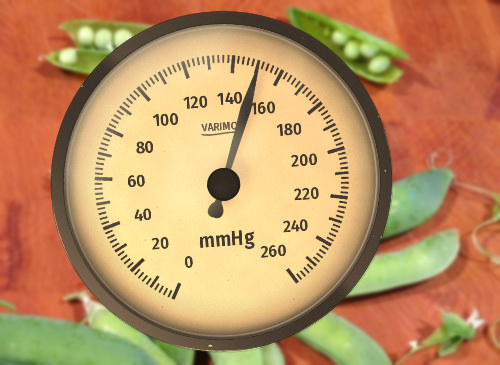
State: 150 (mmHg)
